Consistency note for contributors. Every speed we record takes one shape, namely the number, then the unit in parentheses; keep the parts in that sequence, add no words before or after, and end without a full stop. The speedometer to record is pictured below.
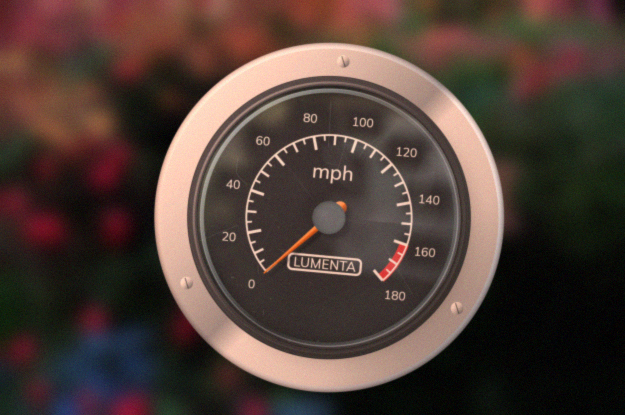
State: 0 (mph)
